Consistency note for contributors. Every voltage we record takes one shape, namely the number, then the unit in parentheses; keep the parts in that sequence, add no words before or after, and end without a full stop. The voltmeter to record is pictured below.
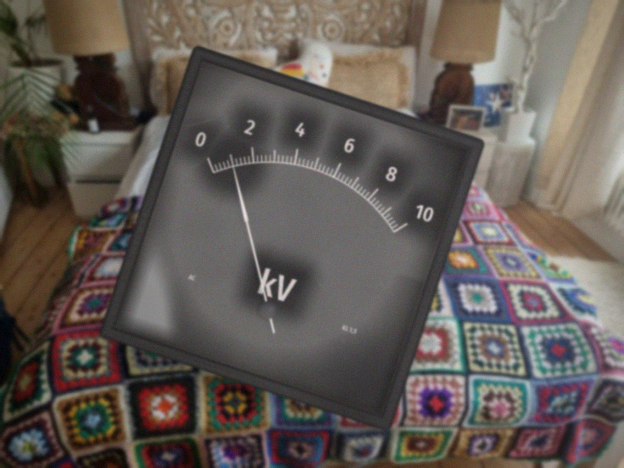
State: 1 (kV)
